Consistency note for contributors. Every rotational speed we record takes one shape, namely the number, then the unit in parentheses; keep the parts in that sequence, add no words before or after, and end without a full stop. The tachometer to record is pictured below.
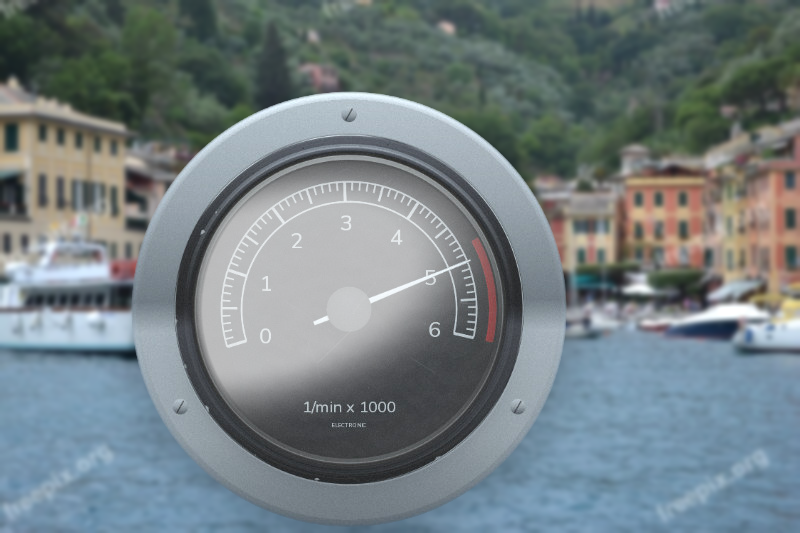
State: 5000 (rpm)
